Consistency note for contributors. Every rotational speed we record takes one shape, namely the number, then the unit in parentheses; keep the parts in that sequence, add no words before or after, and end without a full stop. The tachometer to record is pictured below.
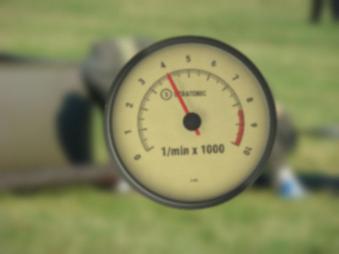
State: 4000 (rpm)
